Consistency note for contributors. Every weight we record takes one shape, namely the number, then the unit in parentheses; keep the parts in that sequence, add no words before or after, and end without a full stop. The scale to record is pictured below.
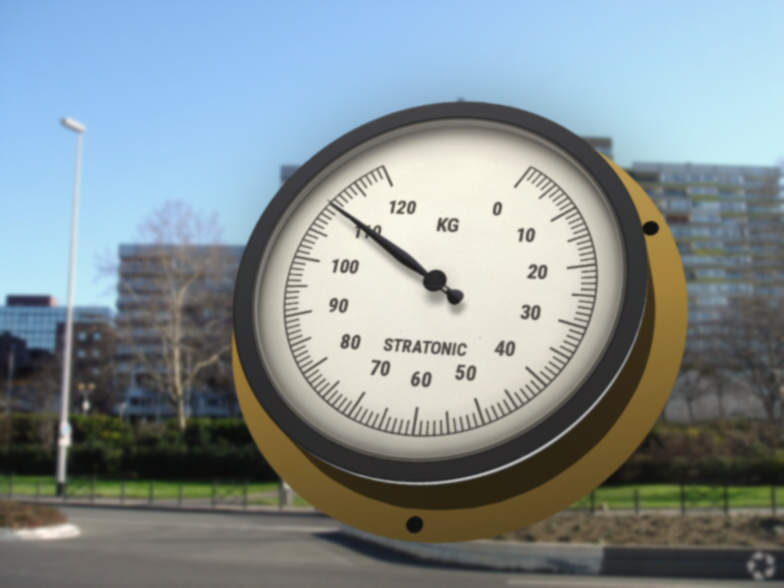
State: 110 (kg)
